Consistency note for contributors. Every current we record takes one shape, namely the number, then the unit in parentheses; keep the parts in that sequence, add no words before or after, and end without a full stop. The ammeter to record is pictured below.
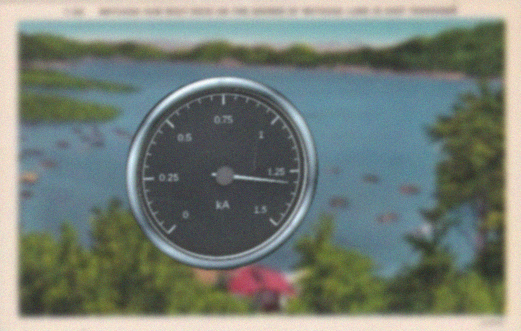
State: 1.3 (kA)
